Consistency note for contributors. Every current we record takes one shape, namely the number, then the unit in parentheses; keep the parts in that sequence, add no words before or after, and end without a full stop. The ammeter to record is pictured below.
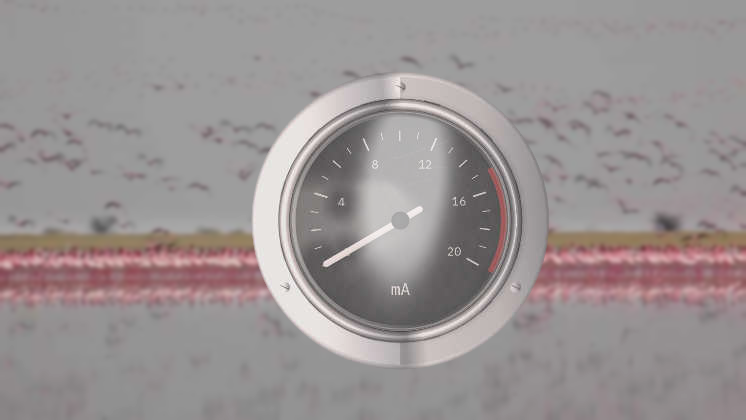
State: 0 (mA)
